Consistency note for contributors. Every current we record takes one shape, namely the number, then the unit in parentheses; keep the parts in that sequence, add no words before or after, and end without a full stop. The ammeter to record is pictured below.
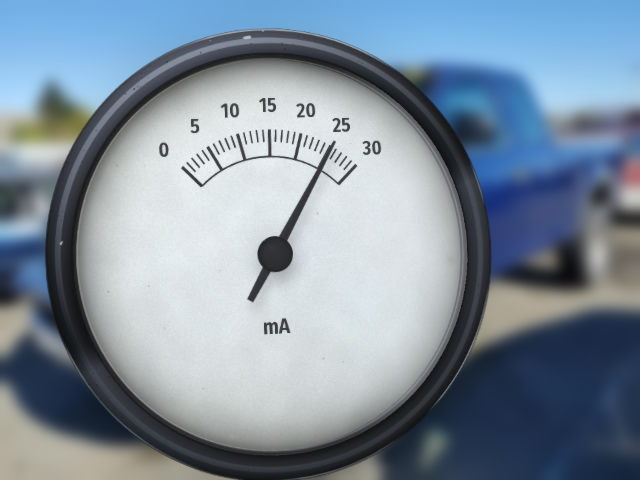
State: 25 (mA)
